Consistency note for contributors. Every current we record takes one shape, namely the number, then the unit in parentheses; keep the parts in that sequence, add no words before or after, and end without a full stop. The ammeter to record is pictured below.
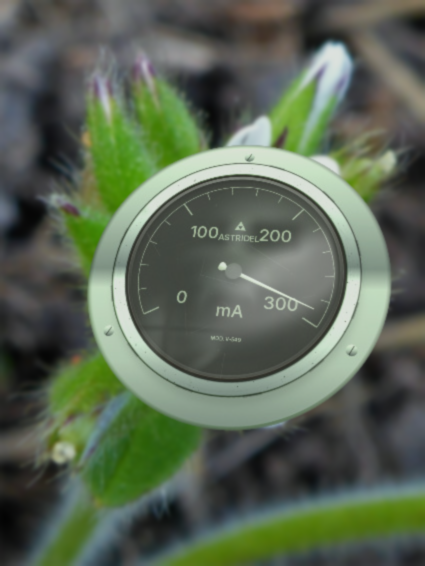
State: 290 (mA)
